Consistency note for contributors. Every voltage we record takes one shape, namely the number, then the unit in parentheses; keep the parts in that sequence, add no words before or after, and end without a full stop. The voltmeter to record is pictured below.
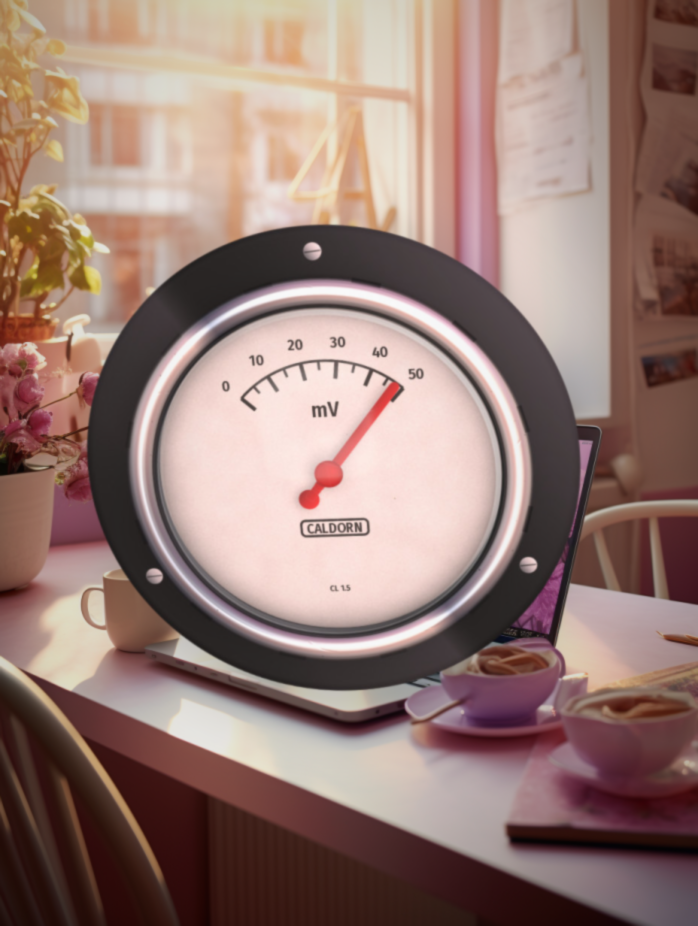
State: 47.5 (mV)
